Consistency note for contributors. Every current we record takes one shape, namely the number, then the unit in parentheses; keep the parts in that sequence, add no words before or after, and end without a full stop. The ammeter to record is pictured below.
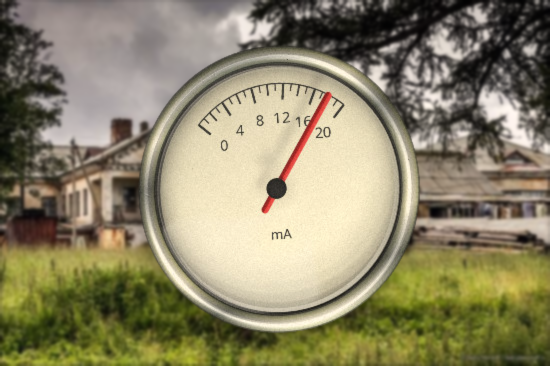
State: 18 (mA)
